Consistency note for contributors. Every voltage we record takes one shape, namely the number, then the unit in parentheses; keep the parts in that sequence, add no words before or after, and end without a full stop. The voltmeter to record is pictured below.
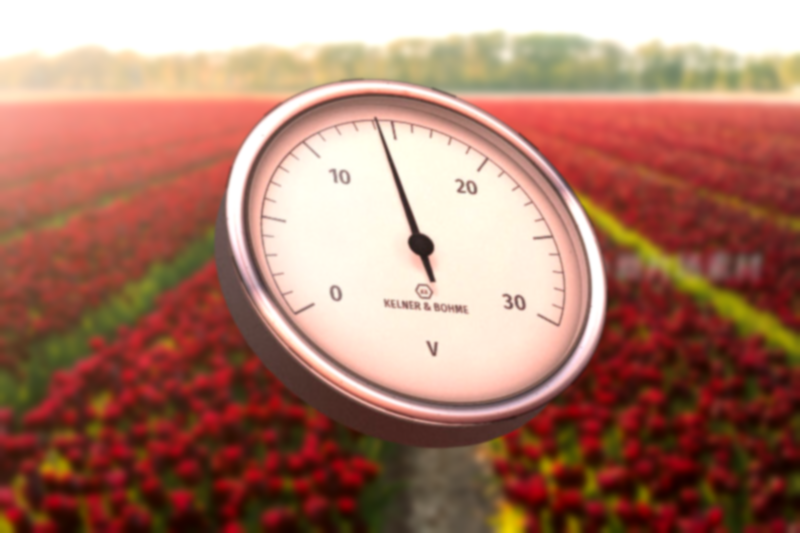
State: 14 (V)
